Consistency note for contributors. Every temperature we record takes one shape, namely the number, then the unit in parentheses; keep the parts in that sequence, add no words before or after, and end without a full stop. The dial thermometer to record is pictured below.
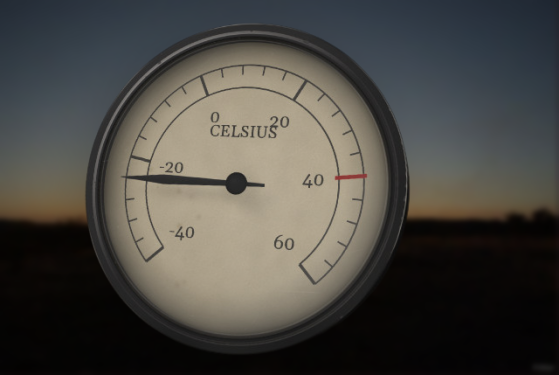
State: -24 (°C)
